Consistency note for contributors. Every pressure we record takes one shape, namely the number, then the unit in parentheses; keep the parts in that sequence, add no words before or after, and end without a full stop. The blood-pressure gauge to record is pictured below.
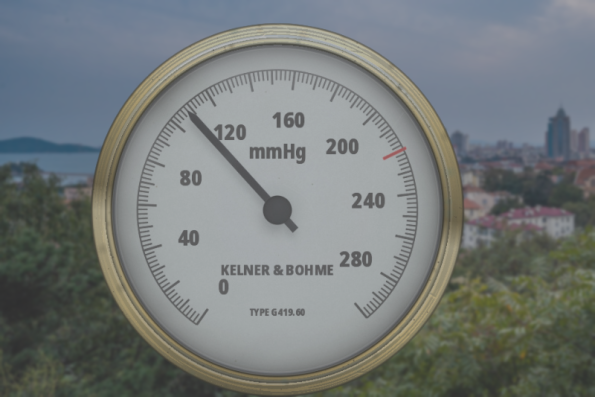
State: 108 (mmHg)
